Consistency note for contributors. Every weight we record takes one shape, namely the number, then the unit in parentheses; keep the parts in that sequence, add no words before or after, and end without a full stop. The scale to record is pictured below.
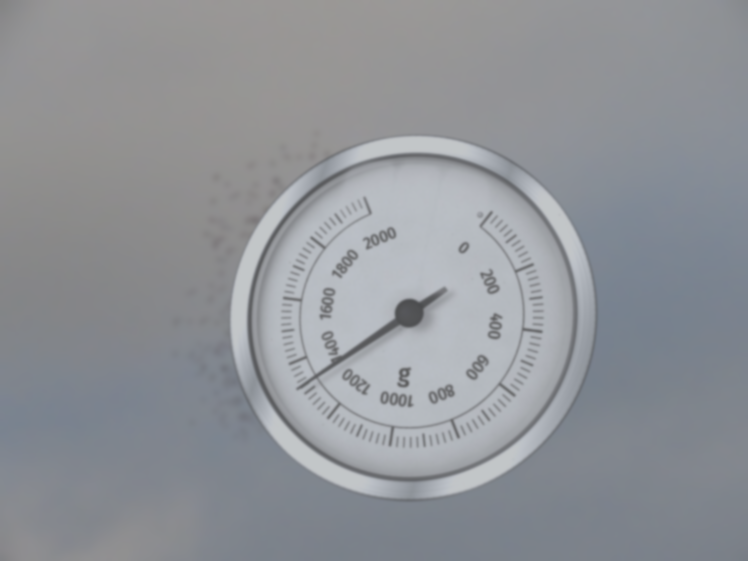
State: 1320 (g)
